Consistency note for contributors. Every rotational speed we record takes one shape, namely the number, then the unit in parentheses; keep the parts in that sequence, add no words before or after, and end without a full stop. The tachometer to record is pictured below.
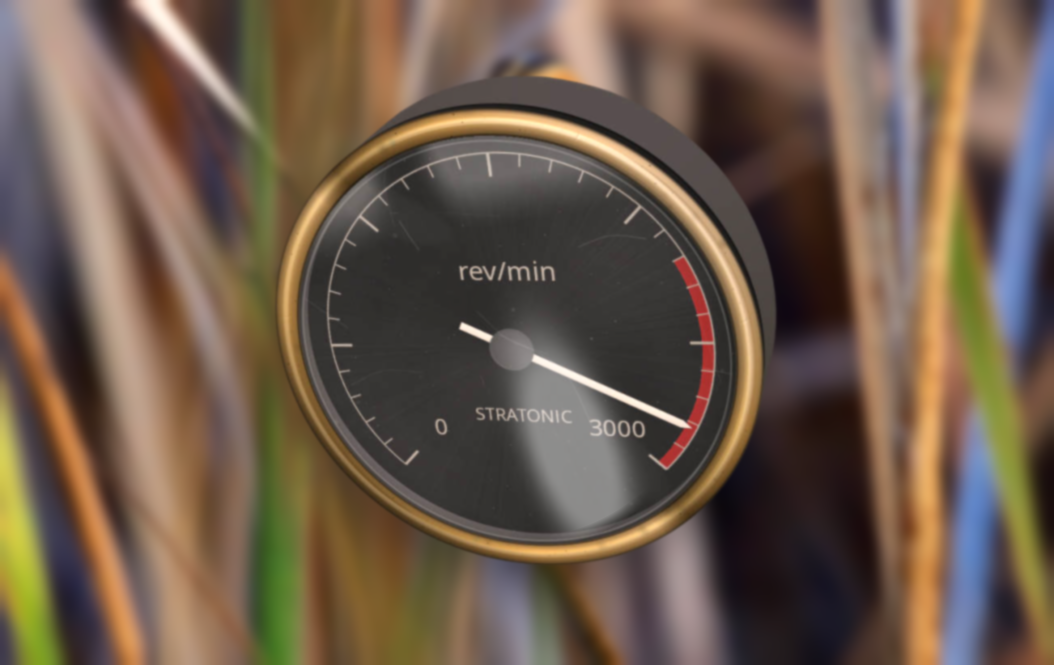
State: 2800 (rpm)
